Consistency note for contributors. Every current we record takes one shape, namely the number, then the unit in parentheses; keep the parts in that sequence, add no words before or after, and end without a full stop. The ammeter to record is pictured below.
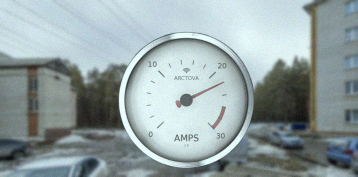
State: 22 (A)
